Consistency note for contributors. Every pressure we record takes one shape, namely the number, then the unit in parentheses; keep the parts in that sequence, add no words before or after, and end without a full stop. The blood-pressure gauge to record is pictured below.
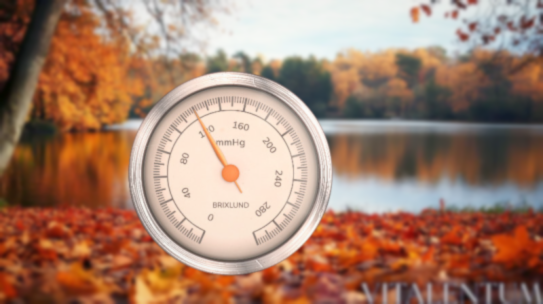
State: 120 (mmHg)
